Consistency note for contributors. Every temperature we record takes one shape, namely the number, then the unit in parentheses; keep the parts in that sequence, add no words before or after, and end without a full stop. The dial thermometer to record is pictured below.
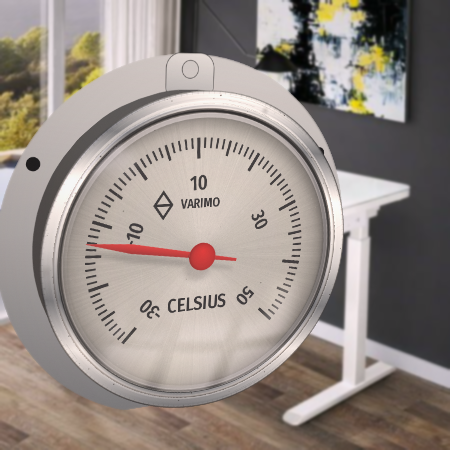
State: -13 (°C)
